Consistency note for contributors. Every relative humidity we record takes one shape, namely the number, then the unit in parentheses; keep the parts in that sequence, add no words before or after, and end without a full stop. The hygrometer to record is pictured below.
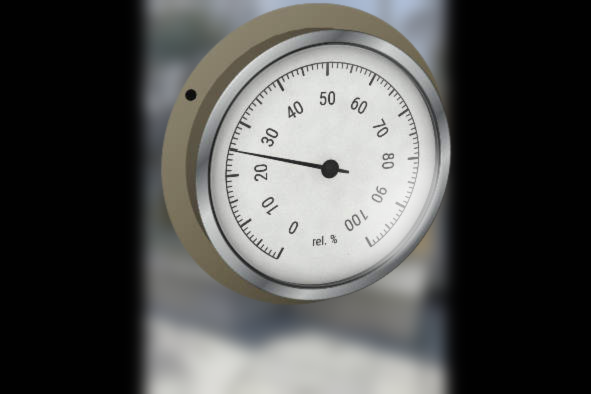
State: 25 (%)
